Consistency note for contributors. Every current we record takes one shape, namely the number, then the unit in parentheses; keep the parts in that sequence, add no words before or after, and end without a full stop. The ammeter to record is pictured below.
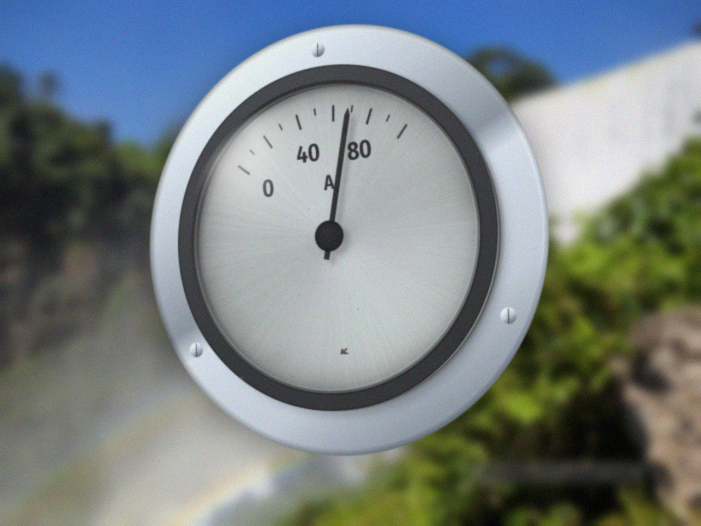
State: 70 (A)
